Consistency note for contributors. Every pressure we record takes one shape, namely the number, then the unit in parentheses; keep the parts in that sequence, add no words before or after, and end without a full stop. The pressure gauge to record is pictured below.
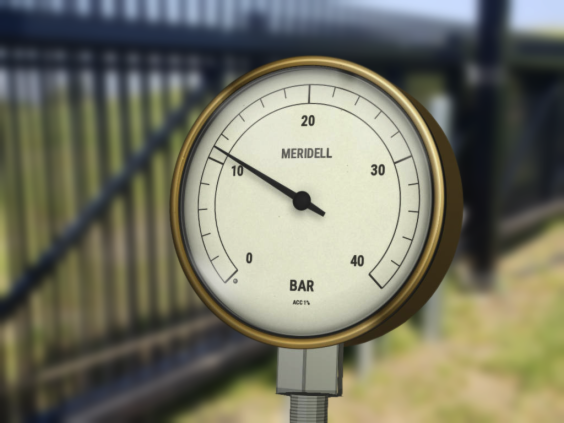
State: 11 (bar)
